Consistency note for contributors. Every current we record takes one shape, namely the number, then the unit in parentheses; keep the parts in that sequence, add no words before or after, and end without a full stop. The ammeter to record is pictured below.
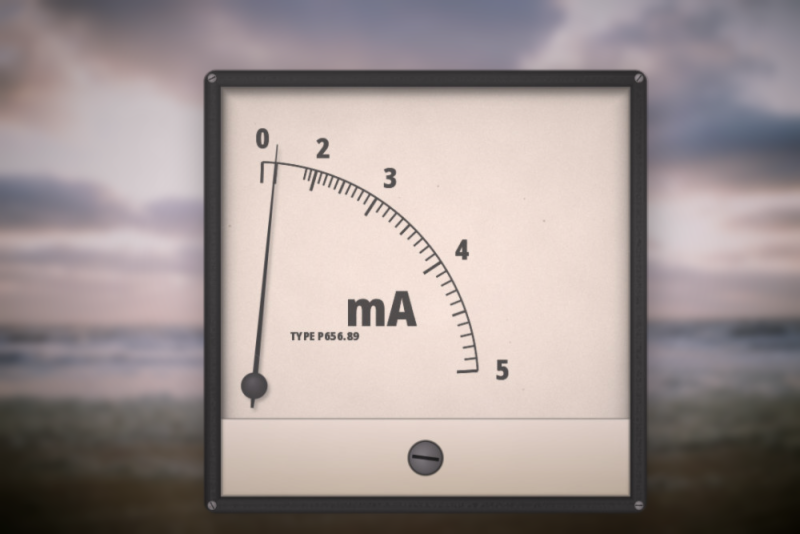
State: 1 (mA)
